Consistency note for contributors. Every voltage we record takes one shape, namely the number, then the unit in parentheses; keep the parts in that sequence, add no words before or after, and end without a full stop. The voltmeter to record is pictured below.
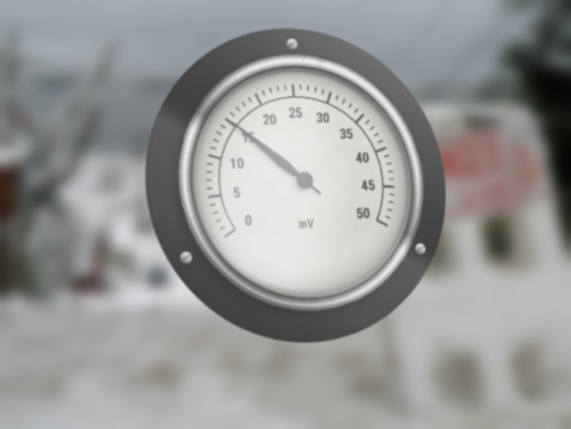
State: 15 (mV)
